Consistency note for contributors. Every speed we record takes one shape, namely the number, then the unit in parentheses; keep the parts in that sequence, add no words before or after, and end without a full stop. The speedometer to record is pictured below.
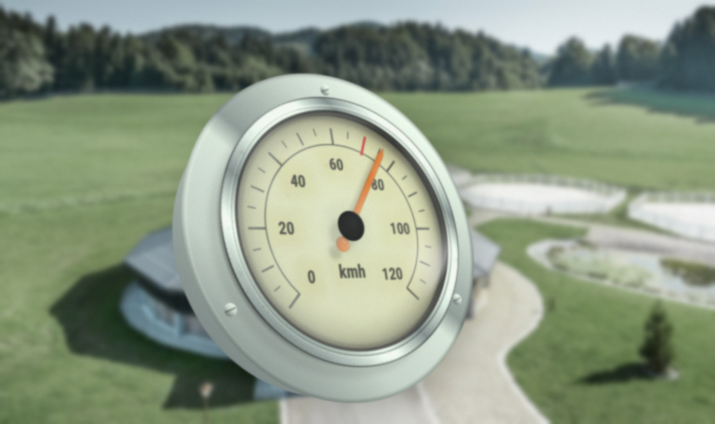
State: 75 (km/h)
